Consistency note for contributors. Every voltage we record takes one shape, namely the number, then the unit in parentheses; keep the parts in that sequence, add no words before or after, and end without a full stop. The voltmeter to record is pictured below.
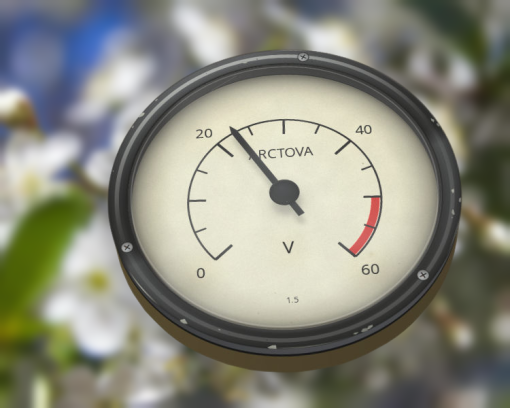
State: 22.5 (V)
